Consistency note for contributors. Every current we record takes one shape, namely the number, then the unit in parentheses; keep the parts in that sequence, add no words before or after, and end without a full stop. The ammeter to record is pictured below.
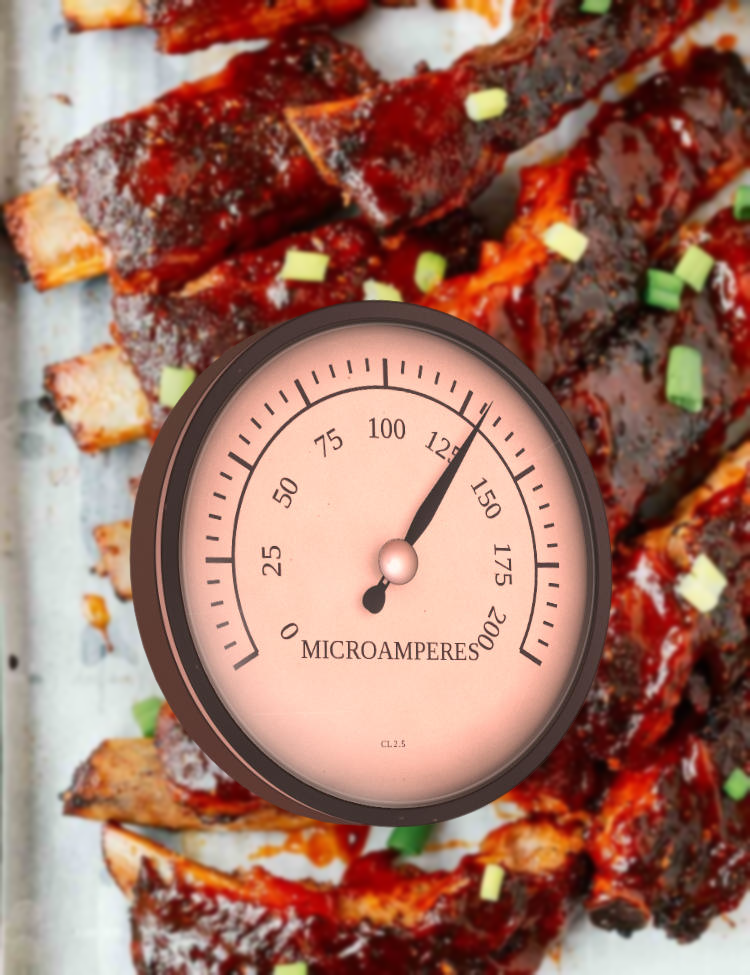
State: 130 (µA)
